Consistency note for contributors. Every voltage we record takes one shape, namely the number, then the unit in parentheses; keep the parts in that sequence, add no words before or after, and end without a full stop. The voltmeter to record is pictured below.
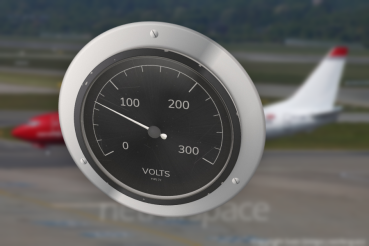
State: 70 (V)
